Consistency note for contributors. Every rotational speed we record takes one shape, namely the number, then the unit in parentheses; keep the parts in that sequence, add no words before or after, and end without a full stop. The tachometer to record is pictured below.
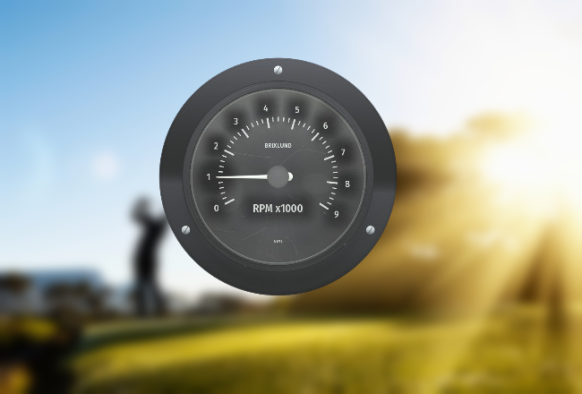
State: 1000 (rpm)
